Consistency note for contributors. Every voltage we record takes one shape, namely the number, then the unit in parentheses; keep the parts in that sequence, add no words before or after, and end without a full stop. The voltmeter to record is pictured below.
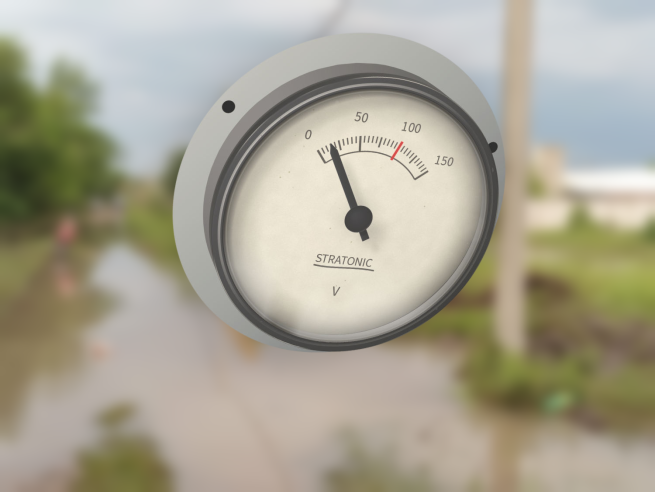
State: 15 (V)
